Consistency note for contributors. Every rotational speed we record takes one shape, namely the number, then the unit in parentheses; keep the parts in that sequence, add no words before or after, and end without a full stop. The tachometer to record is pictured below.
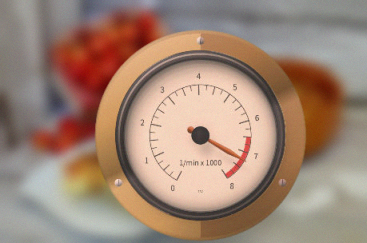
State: 7250 (rpm)
